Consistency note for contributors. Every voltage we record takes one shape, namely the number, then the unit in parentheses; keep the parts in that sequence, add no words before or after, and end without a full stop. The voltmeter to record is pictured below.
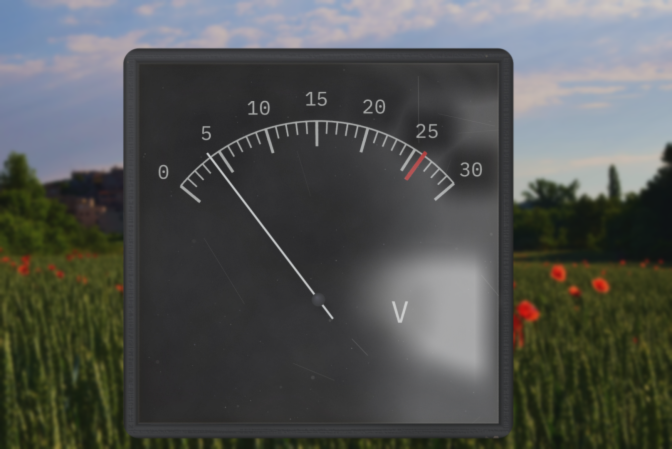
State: 4 (V)
